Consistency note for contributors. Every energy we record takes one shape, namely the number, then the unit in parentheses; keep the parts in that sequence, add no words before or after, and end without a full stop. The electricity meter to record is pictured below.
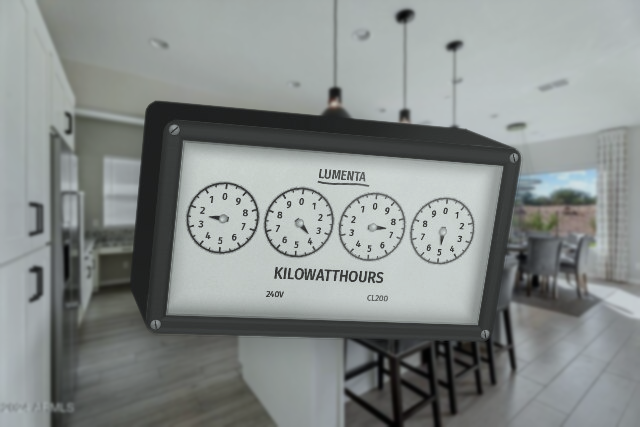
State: 2375 (kWh)
